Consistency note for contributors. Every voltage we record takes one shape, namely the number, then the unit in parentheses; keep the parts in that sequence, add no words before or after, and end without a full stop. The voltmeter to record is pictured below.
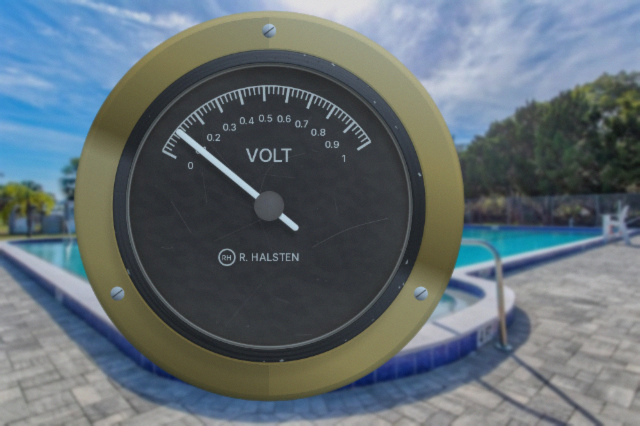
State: 0.1 (V)
